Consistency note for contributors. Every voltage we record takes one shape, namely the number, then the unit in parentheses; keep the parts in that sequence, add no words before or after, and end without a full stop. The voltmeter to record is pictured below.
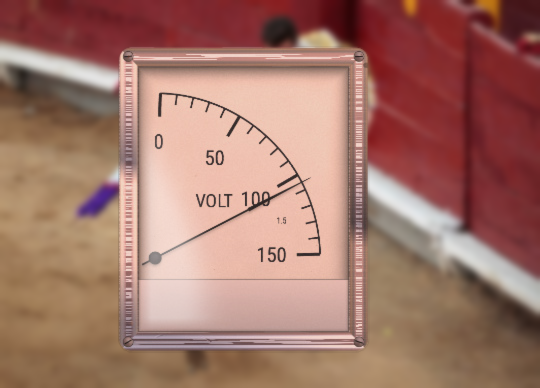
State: 105 (V)
